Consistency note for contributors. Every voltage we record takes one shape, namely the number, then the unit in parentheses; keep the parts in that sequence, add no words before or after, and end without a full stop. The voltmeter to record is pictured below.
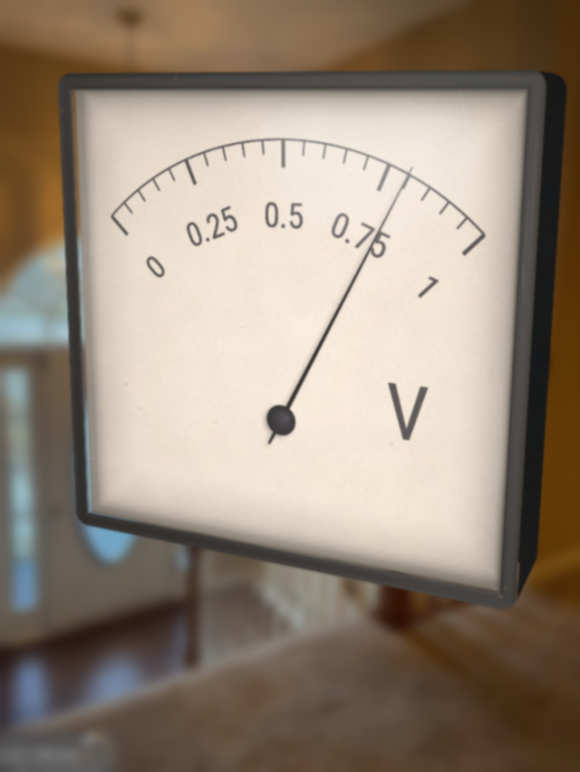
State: 0.8 (V)
